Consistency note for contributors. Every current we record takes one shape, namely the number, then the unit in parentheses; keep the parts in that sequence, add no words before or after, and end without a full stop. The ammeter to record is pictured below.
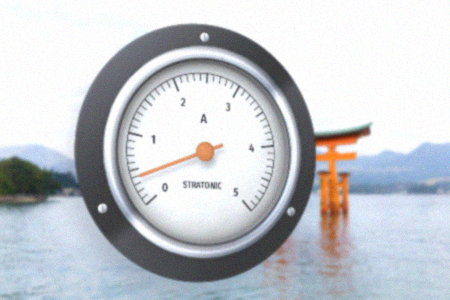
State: 0.4 (A)
